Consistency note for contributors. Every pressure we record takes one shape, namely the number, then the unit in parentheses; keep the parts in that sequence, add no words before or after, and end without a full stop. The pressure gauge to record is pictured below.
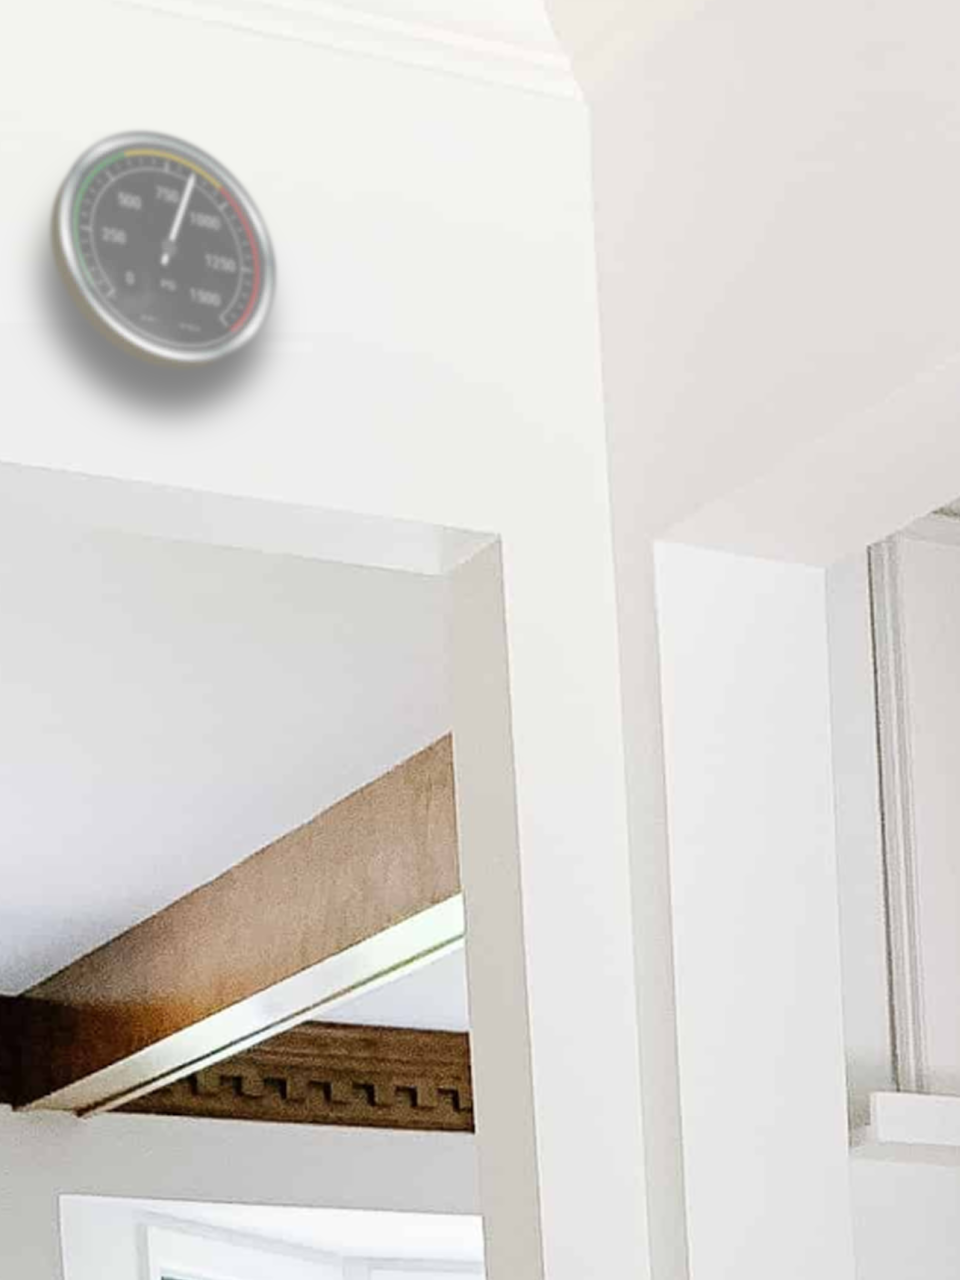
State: 850 (psi)
